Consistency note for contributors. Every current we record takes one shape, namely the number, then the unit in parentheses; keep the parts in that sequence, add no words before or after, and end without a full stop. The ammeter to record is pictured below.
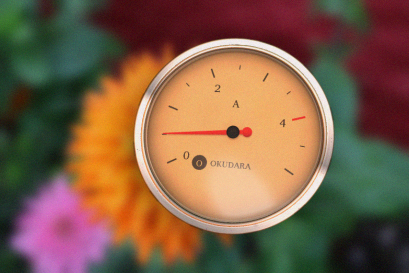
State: 0.5 (A)
